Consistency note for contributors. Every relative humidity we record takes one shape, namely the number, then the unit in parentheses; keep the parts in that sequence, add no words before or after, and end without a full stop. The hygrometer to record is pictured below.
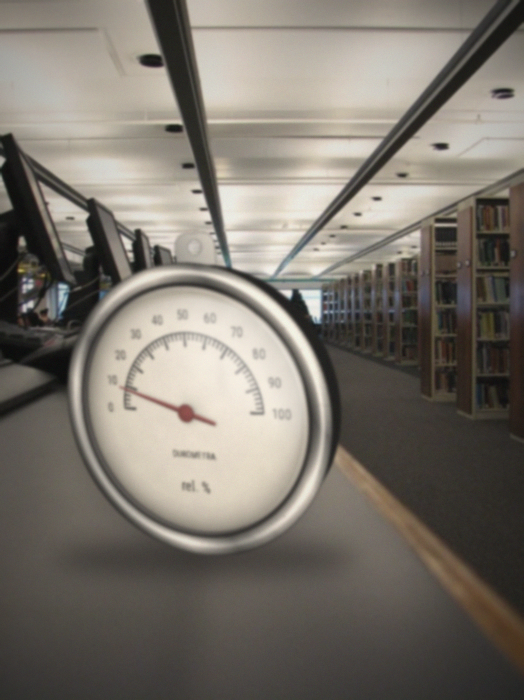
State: 10 (%)
